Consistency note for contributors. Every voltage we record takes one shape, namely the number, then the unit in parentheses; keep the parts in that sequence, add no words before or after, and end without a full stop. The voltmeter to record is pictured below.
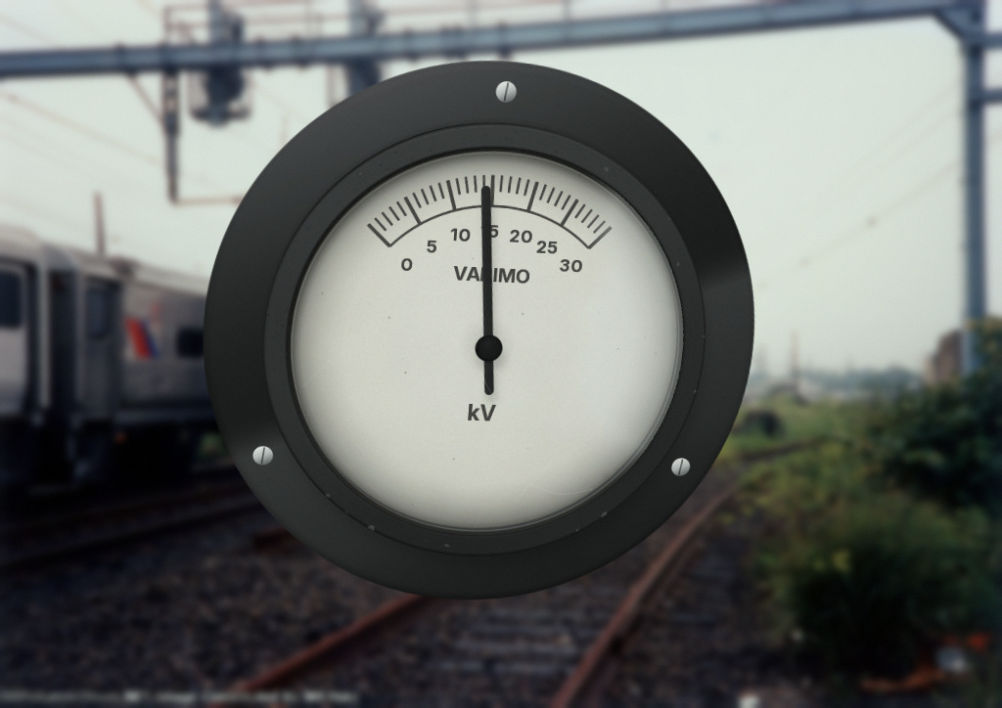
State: 14 (kV)
